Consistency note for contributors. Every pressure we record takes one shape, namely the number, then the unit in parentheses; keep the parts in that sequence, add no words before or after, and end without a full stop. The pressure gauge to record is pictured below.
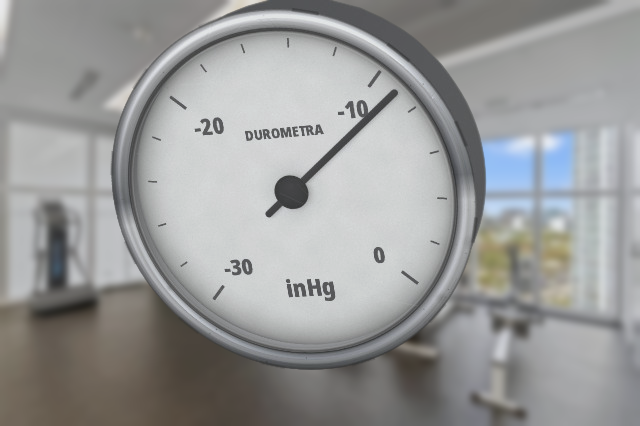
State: -9 (inHg)
